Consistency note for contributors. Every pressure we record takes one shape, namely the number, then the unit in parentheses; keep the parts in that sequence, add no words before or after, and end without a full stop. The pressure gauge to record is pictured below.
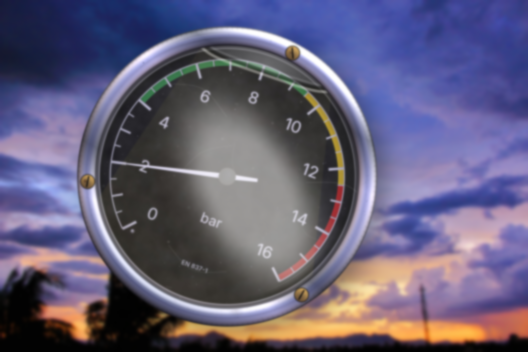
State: 2 (bar)
